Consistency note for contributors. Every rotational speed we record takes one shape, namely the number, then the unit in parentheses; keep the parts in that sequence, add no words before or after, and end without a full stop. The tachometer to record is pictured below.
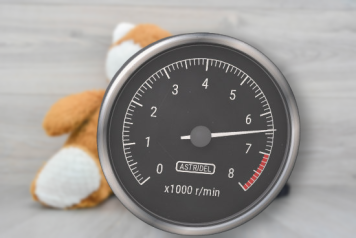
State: 6400 (rpm)
